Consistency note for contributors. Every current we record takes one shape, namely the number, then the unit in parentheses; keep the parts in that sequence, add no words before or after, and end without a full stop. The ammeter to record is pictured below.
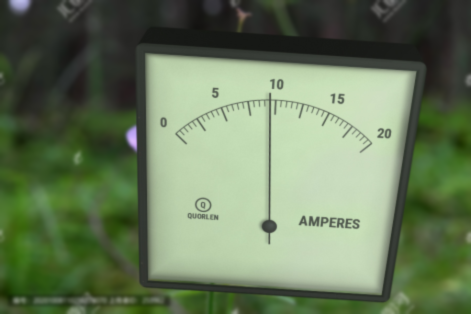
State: 9.5 (A)
